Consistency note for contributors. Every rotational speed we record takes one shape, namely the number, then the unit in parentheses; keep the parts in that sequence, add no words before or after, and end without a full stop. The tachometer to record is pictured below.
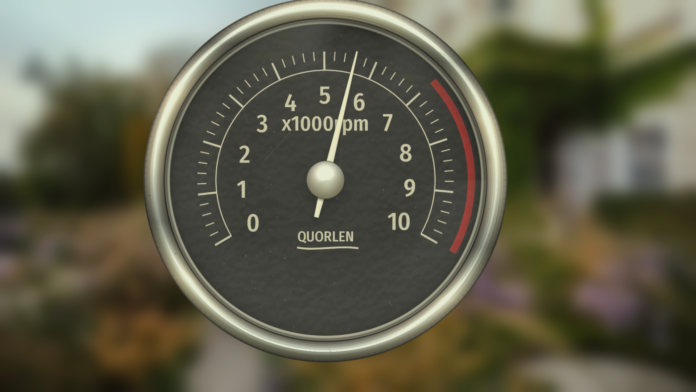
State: 5600 (rpm)
